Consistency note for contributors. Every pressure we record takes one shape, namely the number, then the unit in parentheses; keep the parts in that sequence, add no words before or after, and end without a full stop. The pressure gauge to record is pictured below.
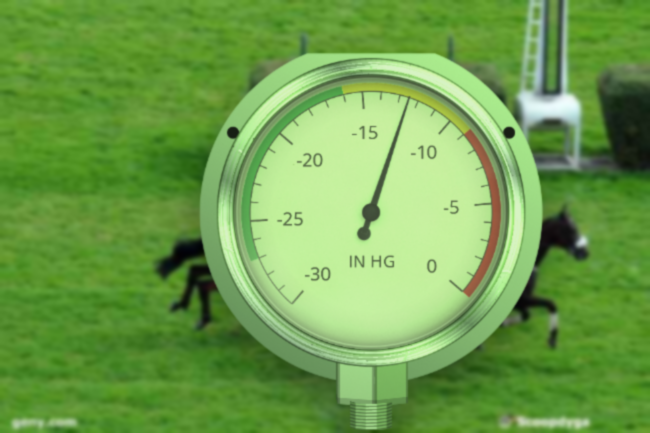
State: -12.5 (inHg)
